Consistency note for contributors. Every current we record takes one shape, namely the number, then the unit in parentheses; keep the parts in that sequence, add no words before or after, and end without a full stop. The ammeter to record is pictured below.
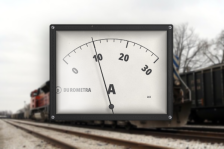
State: 10 (A)
